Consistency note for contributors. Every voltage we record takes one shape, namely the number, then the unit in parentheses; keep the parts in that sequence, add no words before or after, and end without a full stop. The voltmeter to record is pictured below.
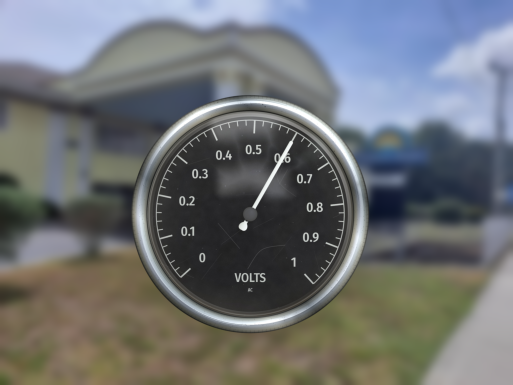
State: 0.6 (V)
